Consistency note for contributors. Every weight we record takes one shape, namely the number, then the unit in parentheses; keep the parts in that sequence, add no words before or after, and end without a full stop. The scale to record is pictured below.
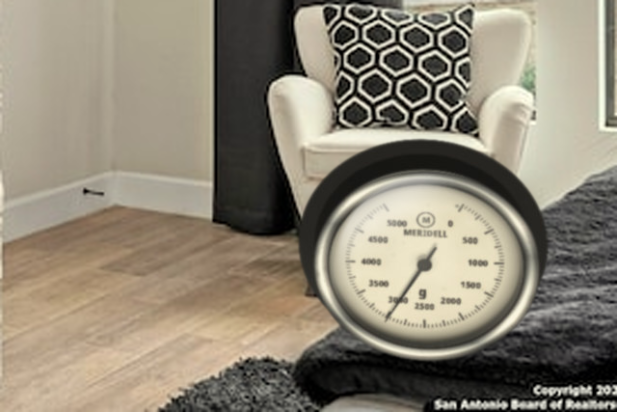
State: 3000 (g)
